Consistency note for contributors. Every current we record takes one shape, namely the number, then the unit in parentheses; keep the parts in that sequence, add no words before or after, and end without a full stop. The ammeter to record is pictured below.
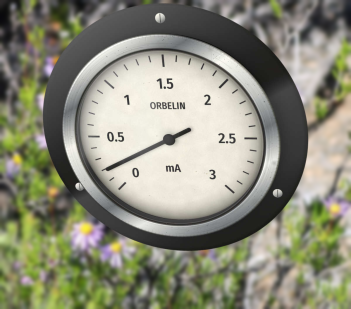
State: 0.2 (mA)
